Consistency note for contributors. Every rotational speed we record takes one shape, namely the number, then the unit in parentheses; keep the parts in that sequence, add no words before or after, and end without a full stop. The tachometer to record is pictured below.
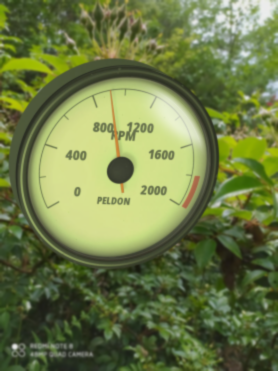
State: 900 (rpm)
